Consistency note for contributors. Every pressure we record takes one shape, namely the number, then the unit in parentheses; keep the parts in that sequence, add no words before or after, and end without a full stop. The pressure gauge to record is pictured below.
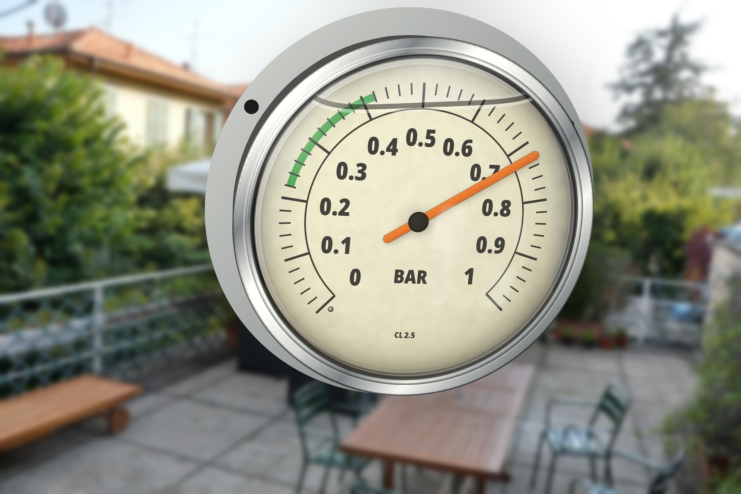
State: 0.72 (bar)
